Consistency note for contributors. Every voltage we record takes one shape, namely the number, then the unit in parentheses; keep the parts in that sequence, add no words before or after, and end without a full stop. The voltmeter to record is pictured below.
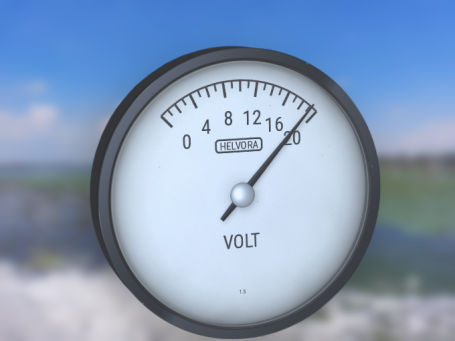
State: 19 (V)
